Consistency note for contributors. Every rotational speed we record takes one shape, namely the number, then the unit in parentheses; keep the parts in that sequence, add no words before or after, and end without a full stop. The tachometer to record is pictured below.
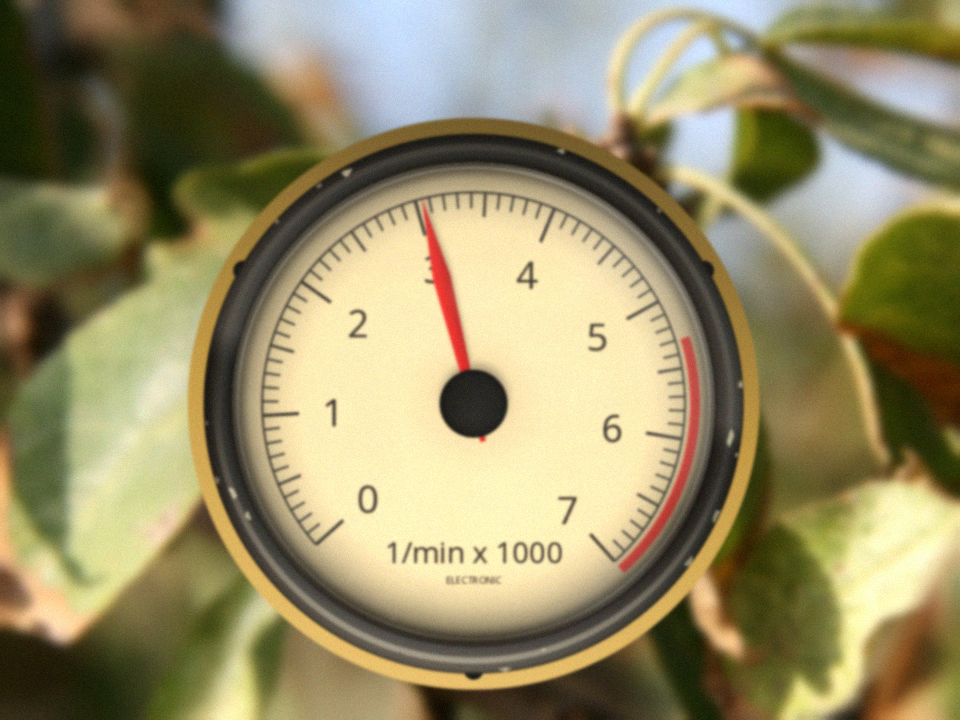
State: 3050 (rpm)
